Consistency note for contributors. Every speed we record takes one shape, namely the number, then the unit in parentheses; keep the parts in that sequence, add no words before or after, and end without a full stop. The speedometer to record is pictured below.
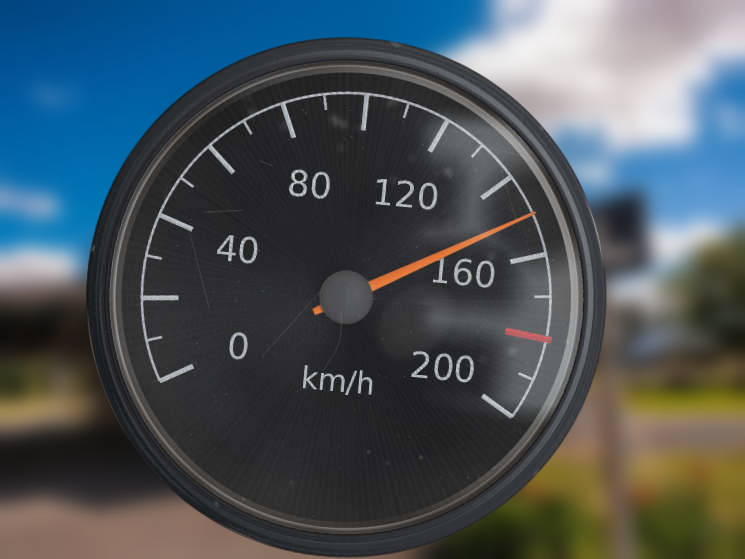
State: 150 (km/h)
